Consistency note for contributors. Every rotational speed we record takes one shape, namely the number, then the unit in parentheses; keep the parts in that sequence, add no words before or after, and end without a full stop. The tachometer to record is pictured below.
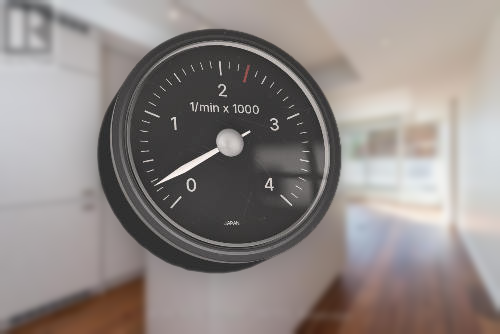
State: 250 (rpm)
